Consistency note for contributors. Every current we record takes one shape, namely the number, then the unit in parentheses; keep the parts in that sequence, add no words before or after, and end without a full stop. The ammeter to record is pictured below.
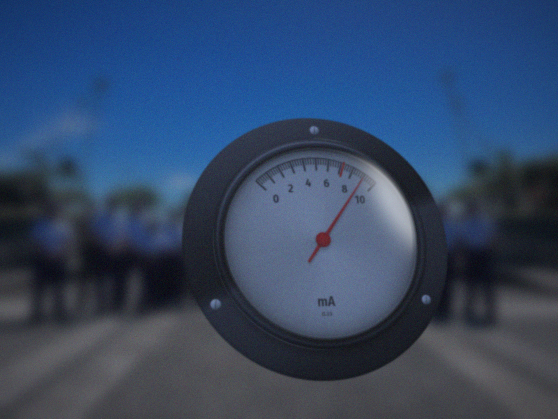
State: 9 (mA)
